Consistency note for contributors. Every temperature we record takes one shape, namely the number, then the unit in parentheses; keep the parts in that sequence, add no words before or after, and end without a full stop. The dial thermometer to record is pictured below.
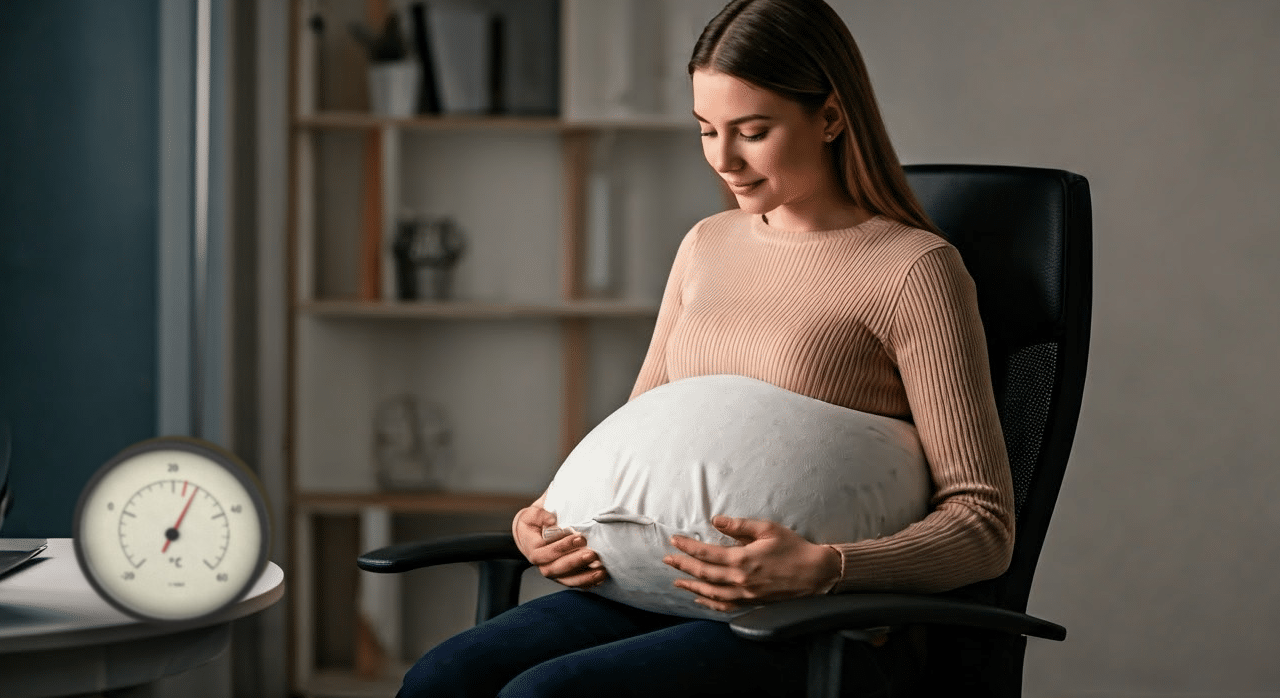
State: 28 (°C)
